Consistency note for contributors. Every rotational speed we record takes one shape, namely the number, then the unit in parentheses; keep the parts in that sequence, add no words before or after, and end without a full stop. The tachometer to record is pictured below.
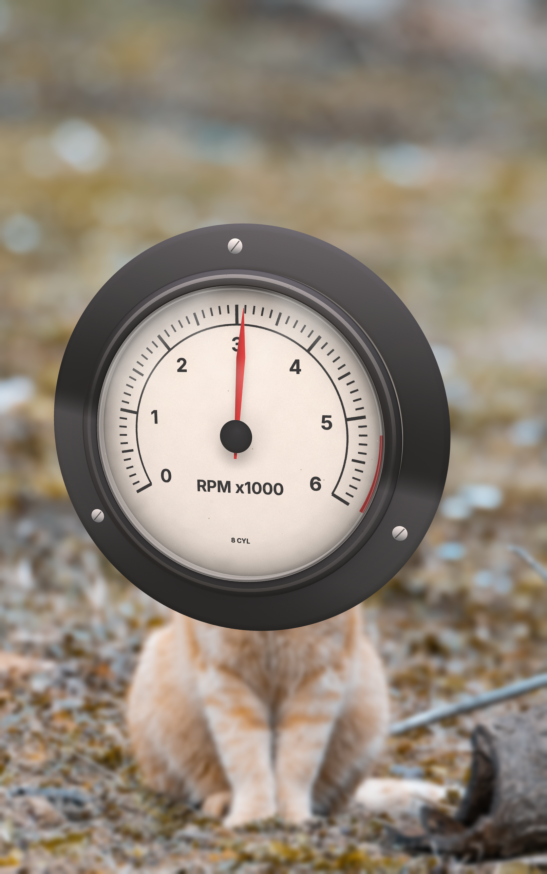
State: 3100 (rpm)
